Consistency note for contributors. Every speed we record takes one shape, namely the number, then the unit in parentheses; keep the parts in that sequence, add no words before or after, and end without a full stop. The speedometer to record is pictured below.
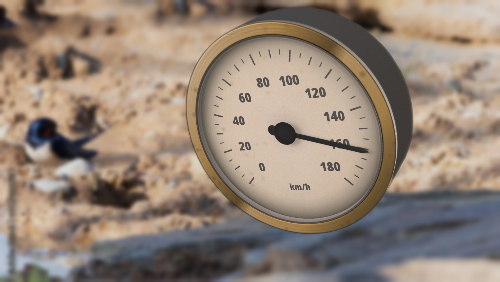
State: 160 (km/h)
